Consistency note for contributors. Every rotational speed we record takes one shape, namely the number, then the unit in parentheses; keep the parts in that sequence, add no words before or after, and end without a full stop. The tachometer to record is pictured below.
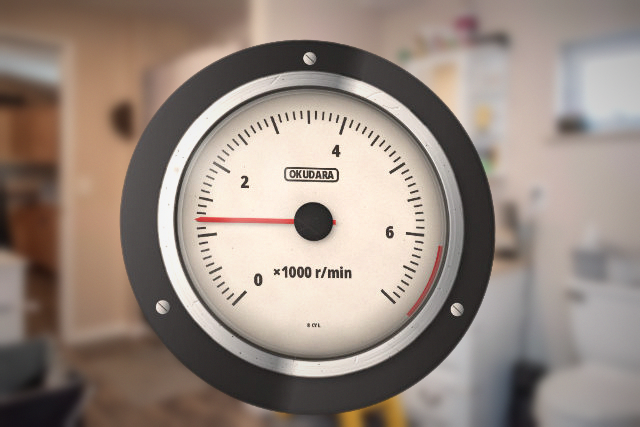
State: 1200 (rpm)
